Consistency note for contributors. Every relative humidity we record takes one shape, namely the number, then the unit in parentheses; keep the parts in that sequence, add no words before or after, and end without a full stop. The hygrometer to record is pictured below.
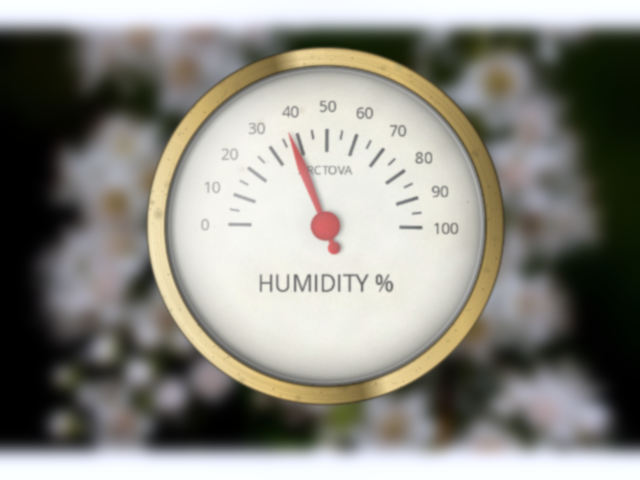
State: 37.5 (%)
